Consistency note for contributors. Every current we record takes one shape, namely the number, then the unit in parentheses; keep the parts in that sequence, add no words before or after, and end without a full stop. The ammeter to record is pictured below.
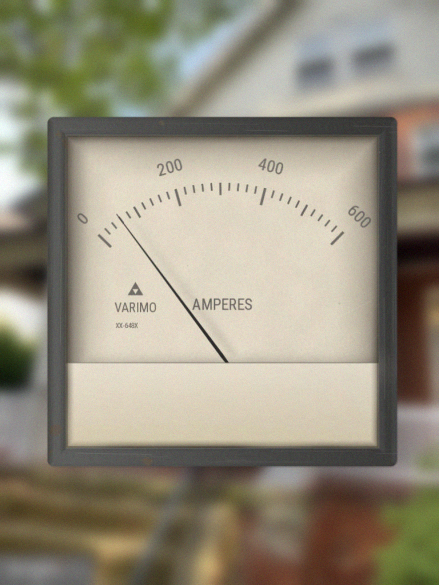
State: 60 (A)
